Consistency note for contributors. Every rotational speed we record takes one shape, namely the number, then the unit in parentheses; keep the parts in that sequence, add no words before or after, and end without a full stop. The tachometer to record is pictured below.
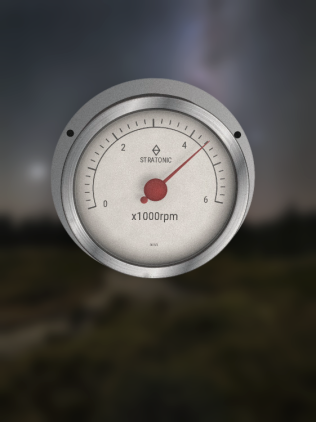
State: 4400 (rpm)
